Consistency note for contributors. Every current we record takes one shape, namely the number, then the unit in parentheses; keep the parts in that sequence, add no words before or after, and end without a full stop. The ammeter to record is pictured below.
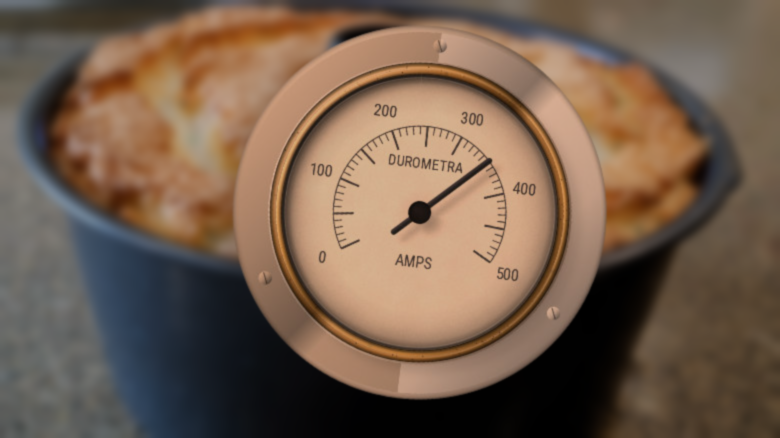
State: 350 (A)
